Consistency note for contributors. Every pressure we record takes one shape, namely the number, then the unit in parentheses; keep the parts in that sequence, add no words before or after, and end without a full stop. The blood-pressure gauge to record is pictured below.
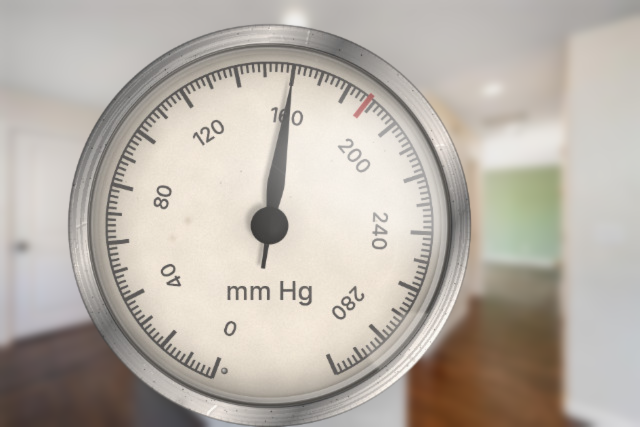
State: 160 (mmHg)
